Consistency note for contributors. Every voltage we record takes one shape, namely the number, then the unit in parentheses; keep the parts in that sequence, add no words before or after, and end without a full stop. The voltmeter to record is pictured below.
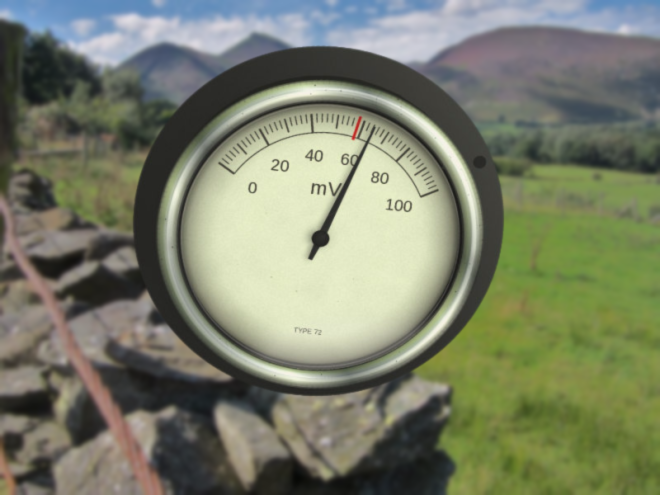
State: 64 (mV)
